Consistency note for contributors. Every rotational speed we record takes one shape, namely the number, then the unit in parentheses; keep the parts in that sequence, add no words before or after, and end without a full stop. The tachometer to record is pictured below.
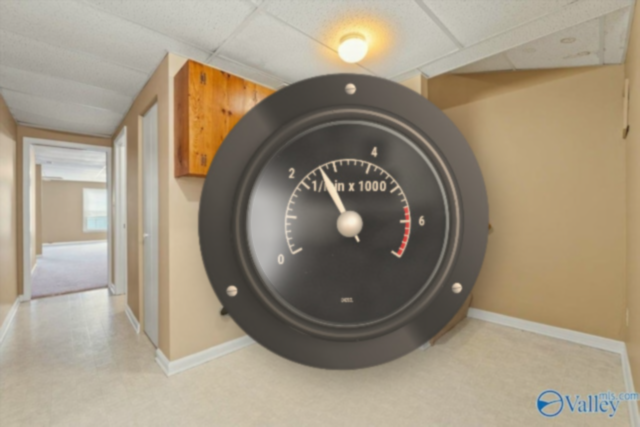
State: 2600 (rpm)
